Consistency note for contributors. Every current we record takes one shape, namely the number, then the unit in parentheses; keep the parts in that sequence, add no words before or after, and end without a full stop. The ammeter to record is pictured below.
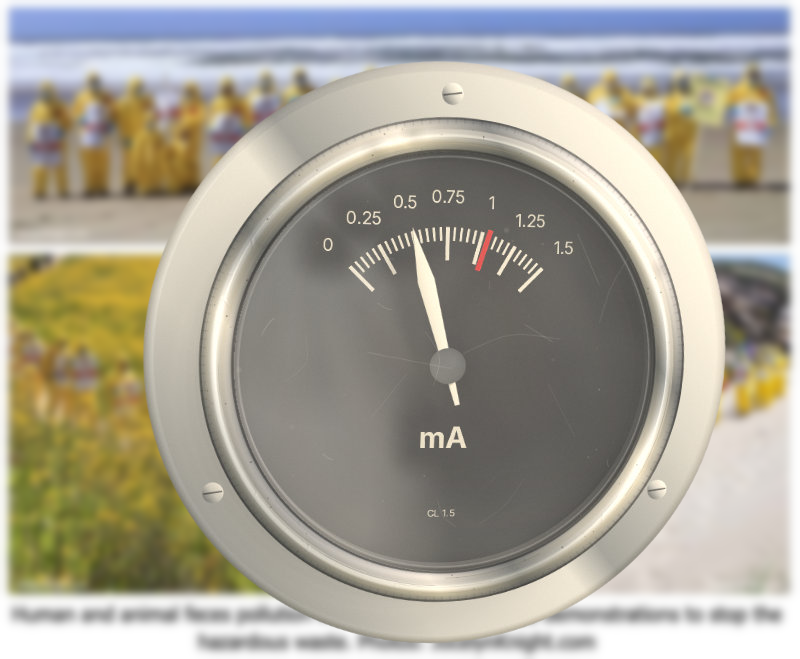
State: 0.5 (mA)
